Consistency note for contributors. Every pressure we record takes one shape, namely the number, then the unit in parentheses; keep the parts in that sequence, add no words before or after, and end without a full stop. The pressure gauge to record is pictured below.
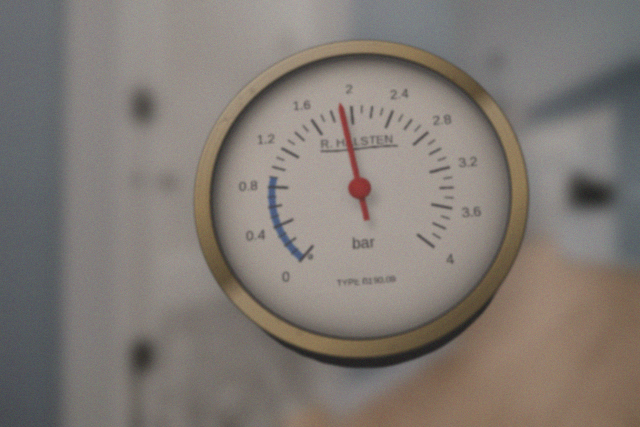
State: 1.9 (bar)
